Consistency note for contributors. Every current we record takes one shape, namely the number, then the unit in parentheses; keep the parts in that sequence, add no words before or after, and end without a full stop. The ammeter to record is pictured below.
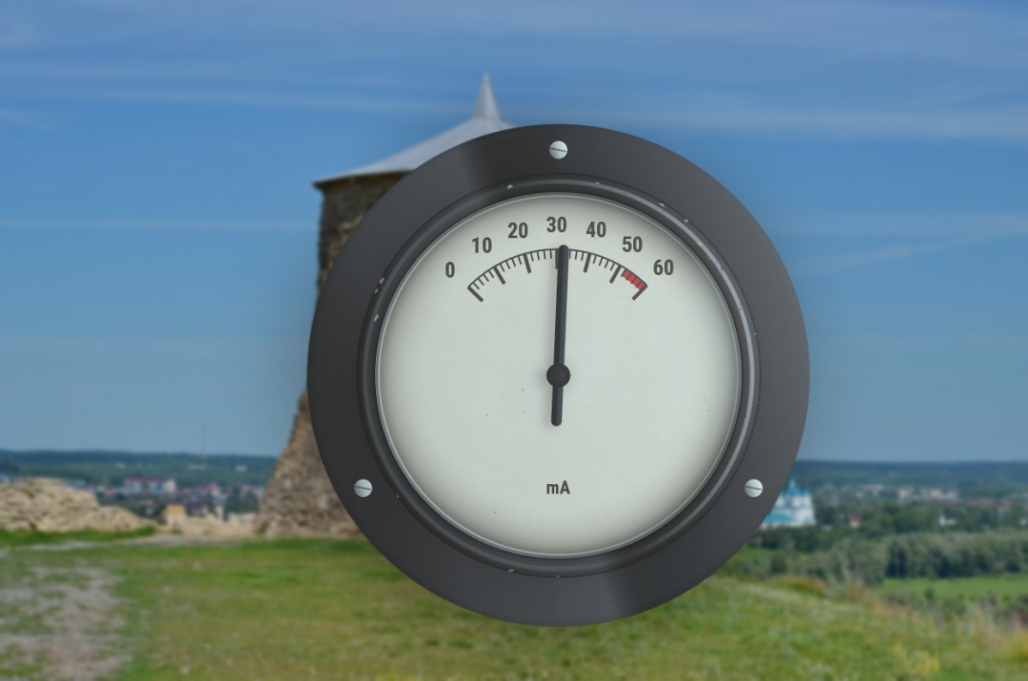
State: 32 (mA)
